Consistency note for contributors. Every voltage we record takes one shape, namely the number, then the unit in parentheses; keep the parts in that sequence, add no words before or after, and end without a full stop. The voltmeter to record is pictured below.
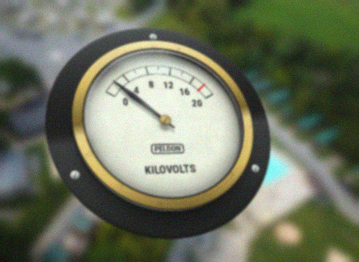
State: 2 (kV)
